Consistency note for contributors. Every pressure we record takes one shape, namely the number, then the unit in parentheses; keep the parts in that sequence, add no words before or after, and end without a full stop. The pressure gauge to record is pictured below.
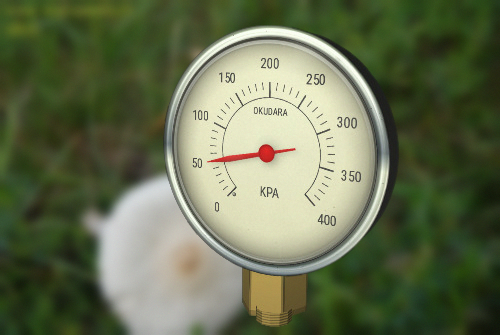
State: 50 (kPa)
